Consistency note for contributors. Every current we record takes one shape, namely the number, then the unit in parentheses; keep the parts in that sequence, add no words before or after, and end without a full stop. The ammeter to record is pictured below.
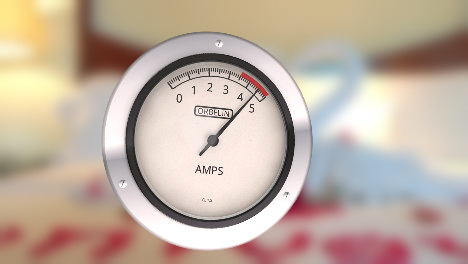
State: 4.5 (A)
